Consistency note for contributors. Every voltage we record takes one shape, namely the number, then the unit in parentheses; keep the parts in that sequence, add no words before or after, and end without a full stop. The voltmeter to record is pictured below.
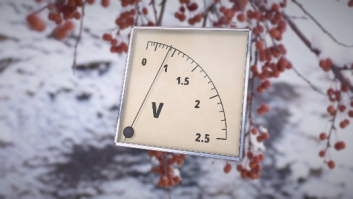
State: 0.9 (V)
